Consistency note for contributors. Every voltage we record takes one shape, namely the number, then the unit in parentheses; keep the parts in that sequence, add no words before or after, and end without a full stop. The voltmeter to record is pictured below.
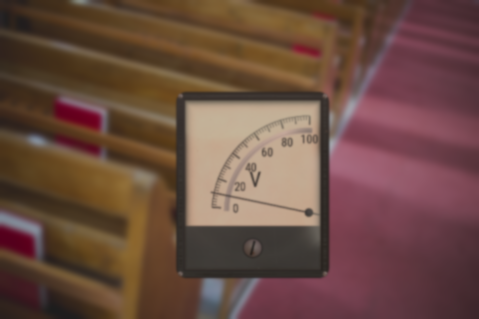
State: 10 (V)
